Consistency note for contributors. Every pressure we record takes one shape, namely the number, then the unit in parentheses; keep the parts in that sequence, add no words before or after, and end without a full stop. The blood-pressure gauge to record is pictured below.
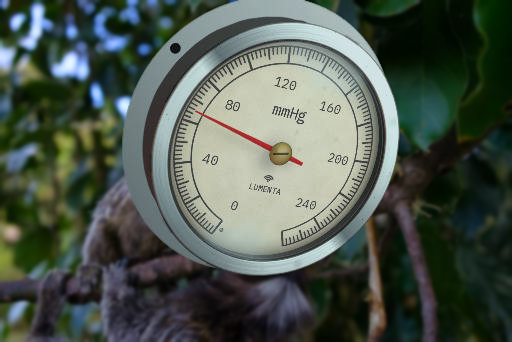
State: 66 (mmHg)
